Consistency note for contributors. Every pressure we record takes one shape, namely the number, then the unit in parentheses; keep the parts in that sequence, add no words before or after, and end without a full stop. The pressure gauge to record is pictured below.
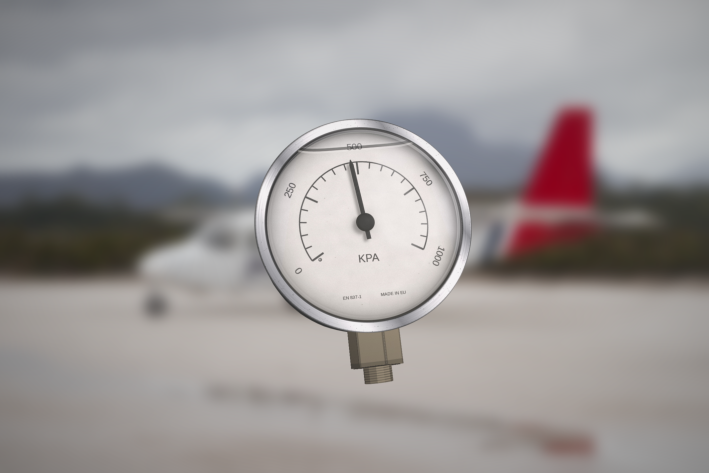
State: 475 (kPa)
